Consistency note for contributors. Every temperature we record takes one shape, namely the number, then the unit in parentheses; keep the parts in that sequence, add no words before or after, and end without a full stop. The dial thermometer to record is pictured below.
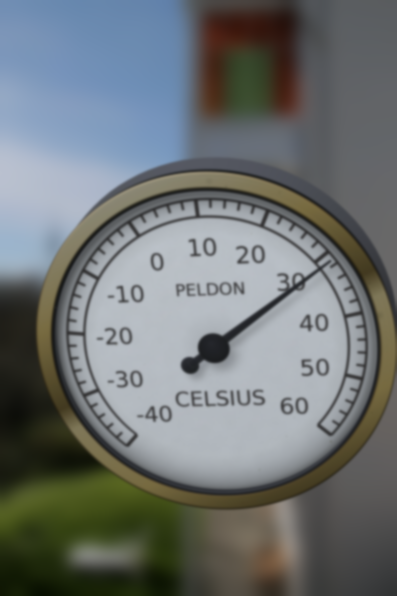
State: 31 (°C)
